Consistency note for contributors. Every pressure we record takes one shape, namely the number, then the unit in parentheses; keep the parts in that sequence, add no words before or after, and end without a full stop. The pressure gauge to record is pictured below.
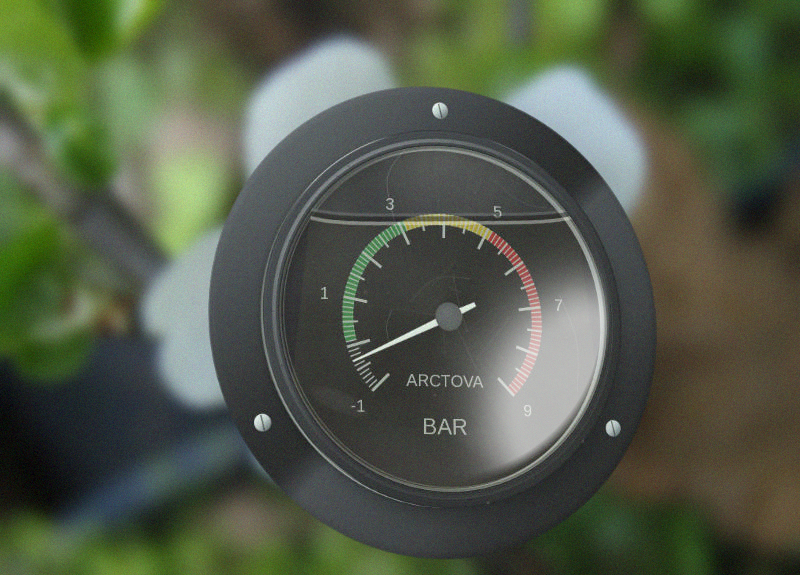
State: -0.3 (bar)
